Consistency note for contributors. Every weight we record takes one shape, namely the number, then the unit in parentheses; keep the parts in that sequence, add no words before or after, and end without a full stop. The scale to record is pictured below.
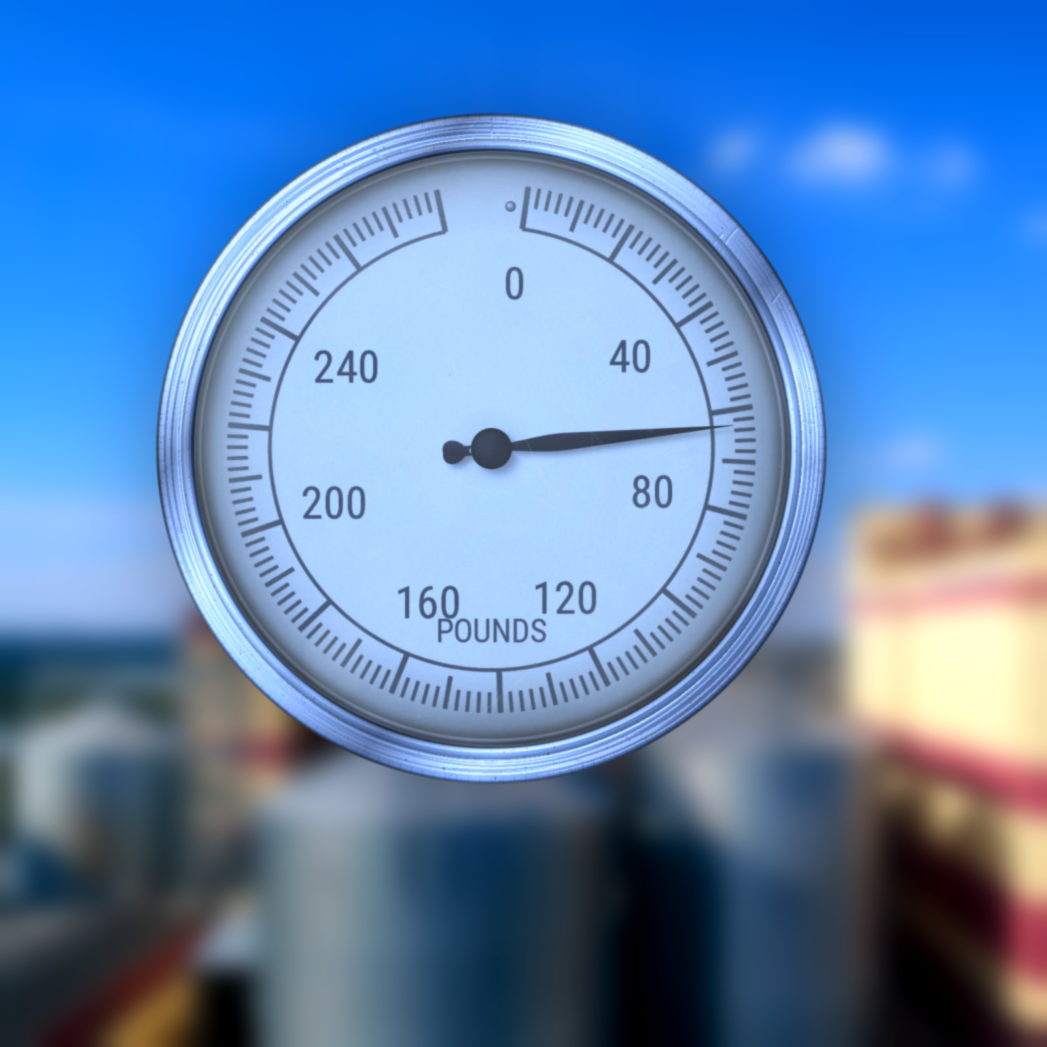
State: 63 (lb)
